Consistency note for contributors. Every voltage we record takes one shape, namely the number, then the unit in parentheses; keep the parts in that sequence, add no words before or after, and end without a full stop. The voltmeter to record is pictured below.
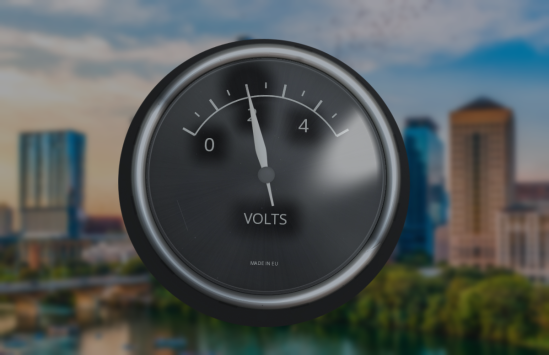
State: 2 (V)
